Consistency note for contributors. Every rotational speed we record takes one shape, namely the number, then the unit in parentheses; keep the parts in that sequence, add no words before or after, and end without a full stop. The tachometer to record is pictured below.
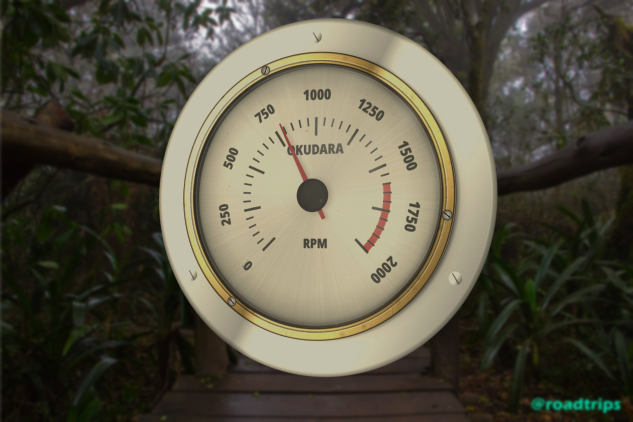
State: 800 (rpm)
